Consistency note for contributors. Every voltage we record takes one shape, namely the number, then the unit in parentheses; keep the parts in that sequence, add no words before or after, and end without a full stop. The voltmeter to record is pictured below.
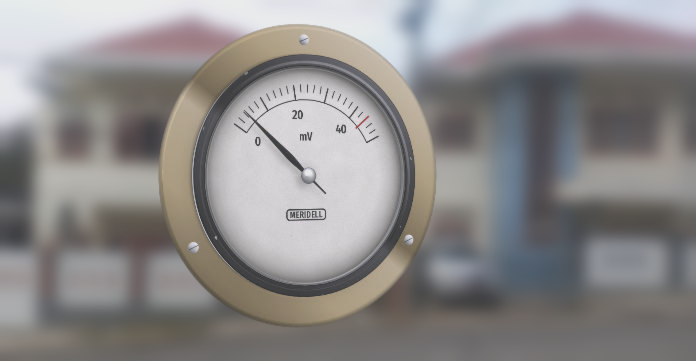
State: 4 (mV)
